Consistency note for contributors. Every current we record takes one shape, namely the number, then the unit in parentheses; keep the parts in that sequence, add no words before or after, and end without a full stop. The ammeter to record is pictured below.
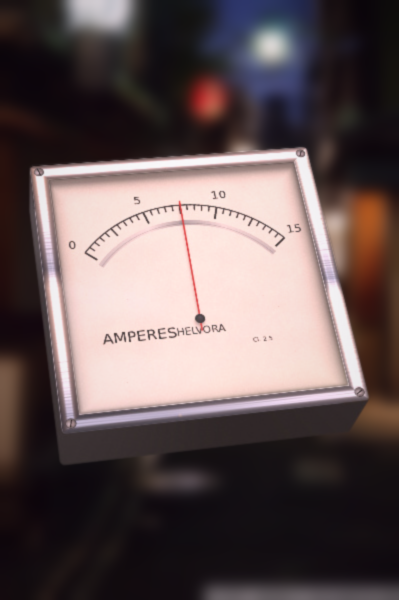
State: 7.5 (A)
